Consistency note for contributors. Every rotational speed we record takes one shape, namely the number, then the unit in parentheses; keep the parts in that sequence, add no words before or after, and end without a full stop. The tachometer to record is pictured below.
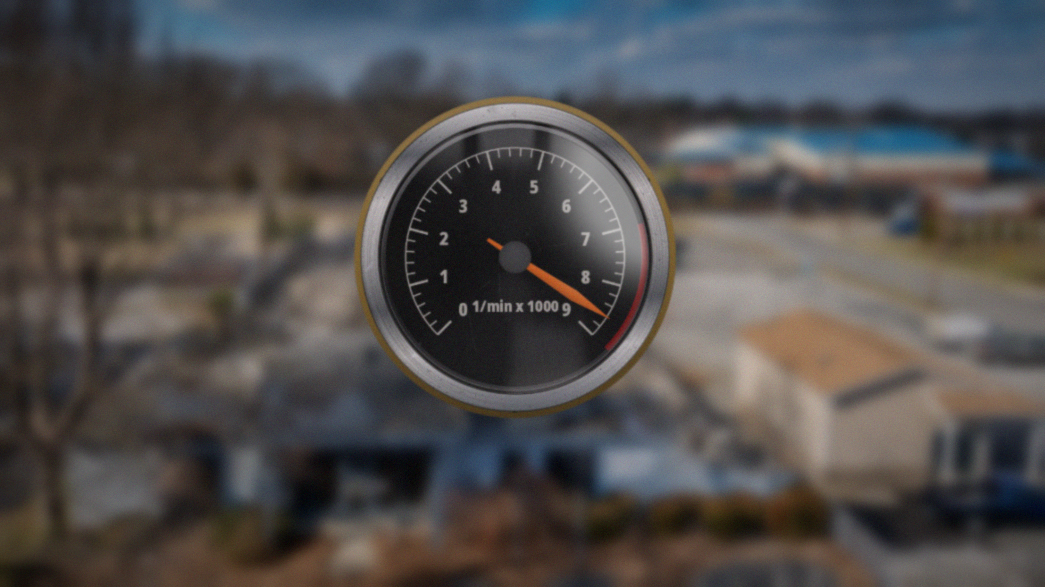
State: 8600 (rpm)
